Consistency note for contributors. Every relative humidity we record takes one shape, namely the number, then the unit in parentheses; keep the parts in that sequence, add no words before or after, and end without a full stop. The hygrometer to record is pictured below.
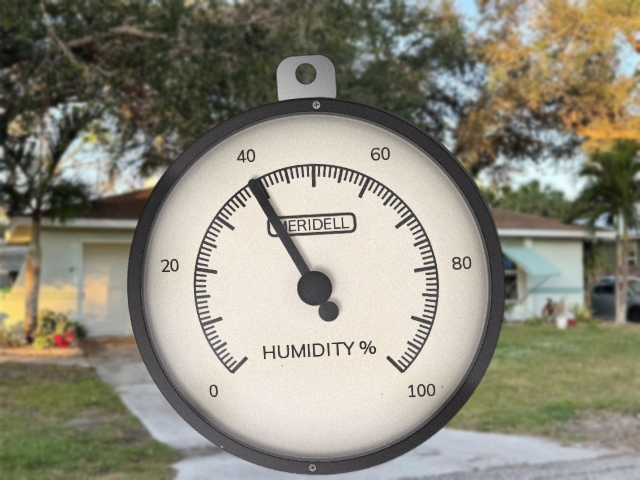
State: 39 (%)
